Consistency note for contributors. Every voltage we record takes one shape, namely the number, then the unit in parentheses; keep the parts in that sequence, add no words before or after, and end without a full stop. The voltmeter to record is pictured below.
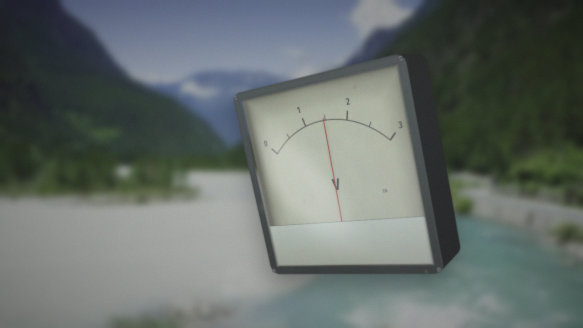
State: 1.5 (V)
